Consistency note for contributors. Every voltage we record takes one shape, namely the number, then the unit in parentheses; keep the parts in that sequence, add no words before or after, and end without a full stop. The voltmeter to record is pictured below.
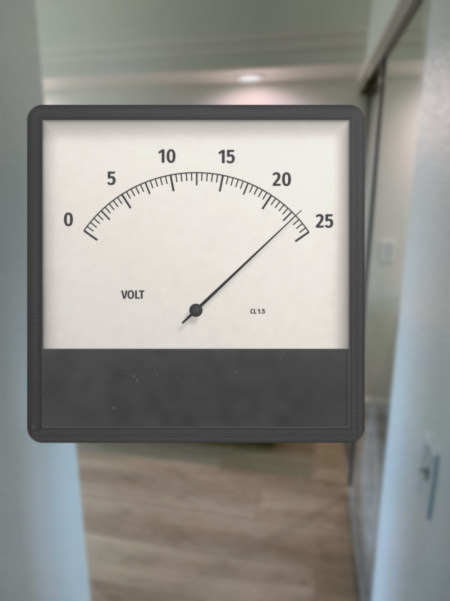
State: 23 (V)
